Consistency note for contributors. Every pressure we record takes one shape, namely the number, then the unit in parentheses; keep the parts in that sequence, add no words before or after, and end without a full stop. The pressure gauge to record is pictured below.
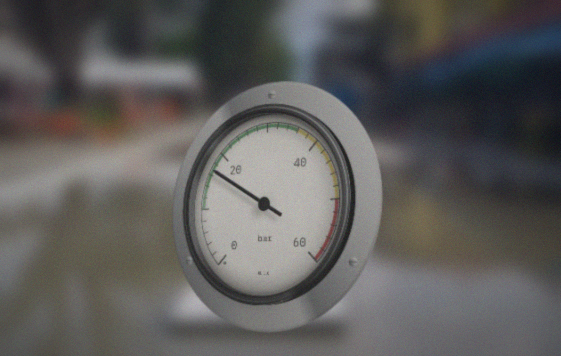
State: 17 (bar)
